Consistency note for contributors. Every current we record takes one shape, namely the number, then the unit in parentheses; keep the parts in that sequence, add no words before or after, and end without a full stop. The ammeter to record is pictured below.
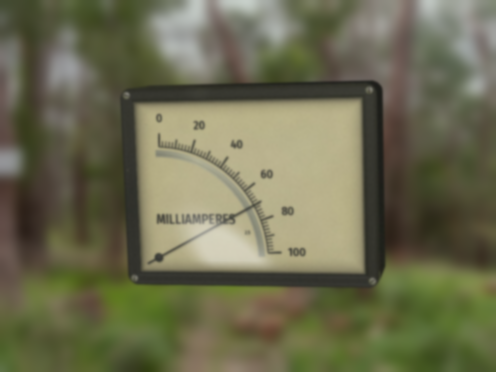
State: 70 (mA)
